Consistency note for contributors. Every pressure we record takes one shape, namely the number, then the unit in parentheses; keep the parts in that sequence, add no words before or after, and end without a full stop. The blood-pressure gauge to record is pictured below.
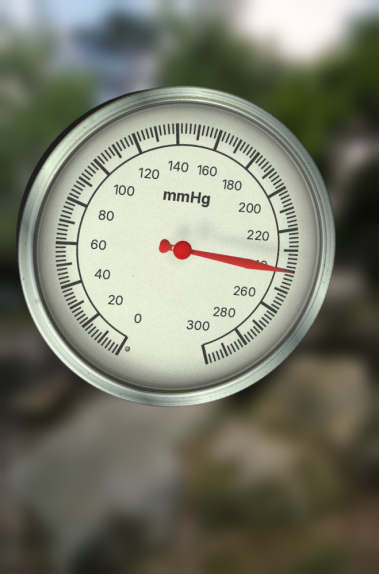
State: 240 (mmHg)
